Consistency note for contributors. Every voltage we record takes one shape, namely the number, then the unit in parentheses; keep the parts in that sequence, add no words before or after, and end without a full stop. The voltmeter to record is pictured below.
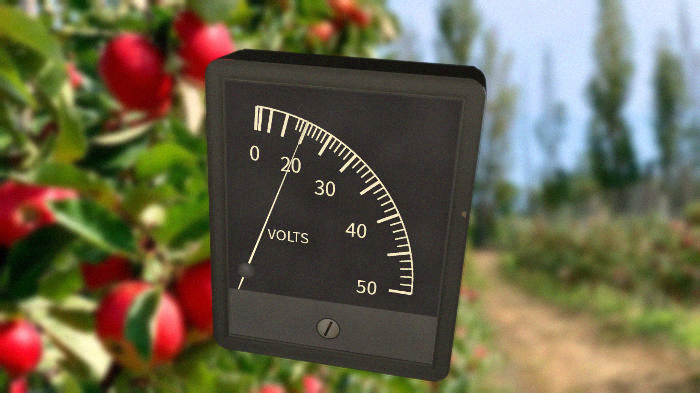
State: 20 (V)
